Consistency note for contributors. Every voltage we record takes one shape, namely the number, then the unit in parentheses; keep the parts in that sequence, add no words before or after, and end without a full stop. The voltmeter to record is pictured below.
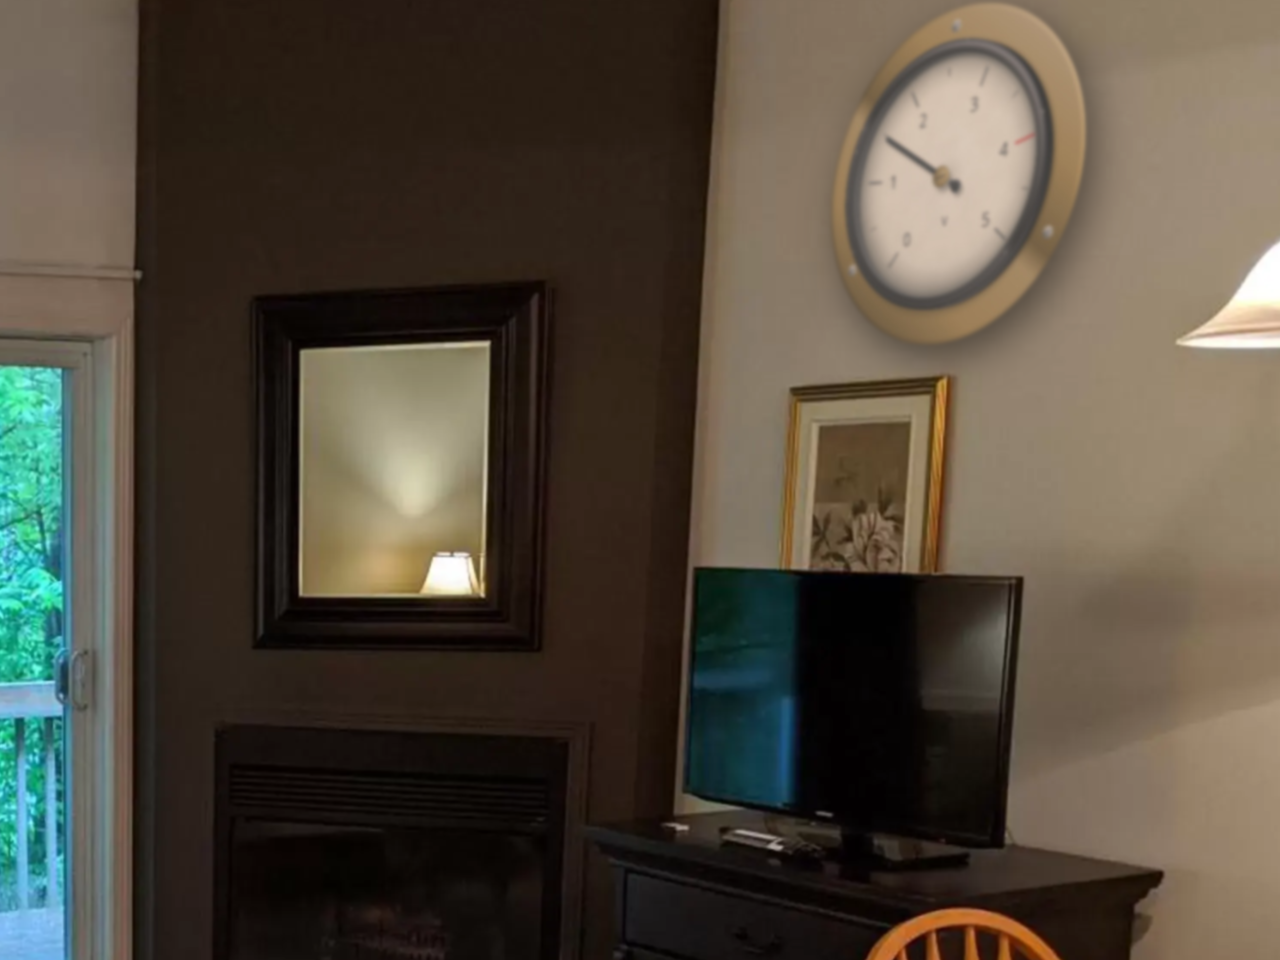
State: 1.5 (V)
